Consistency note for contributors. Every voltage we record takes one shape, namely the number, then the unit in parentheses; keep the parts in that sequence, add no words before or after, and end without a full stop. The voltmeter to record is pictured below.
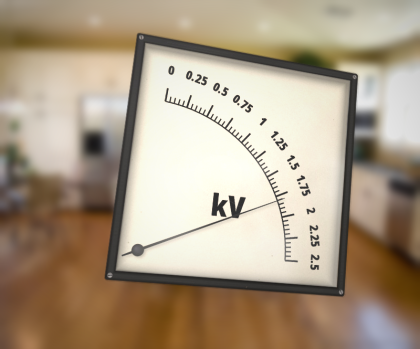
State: 1.8 (kV)
